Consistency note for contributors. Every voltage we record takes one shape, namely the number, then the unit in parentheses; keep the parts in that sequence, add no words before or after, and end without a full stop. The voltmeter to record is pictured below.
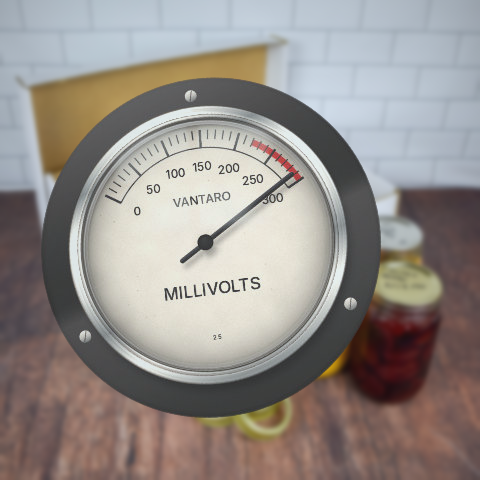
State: 290 (mV)
